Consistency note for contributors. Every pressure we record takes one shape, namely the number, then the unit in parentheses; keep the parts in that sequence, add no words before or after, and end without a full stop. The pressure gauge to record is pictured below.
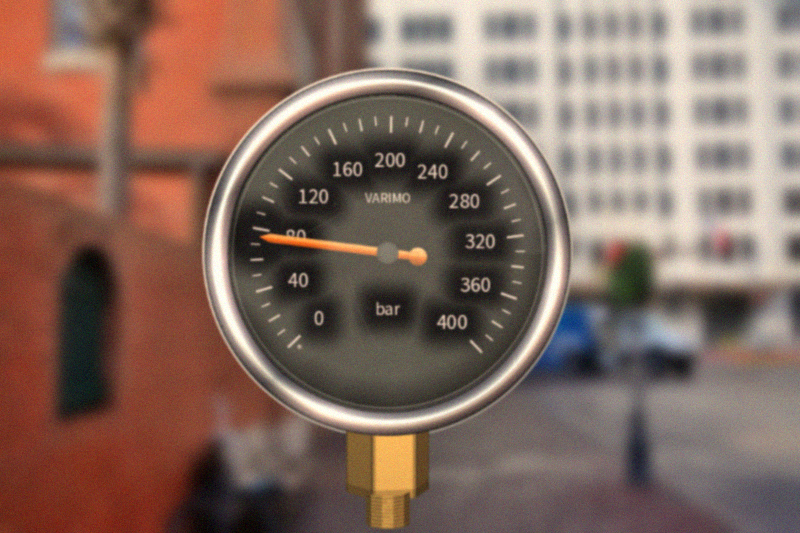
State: 75 (bar)
